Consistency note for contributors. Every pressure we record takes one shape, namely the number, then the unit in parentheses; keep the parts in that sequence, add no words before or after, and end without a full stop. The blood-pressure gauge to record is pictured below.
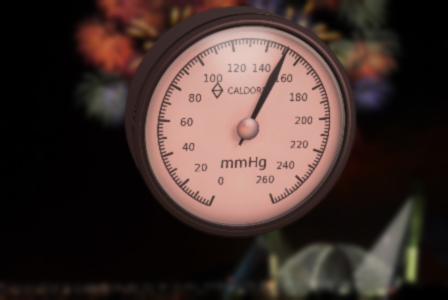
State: 150 (mmHg)
